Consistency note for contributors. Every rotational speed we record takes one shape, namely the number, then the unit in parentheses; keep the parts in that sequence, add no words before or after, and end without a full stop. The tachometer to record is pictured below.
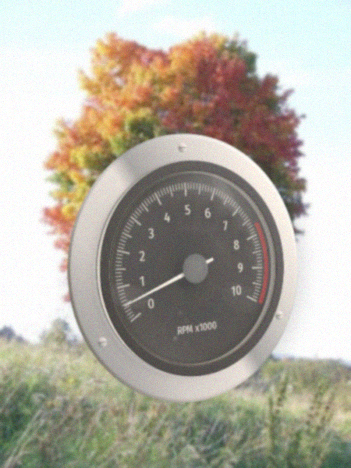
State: 500 (rpm)
